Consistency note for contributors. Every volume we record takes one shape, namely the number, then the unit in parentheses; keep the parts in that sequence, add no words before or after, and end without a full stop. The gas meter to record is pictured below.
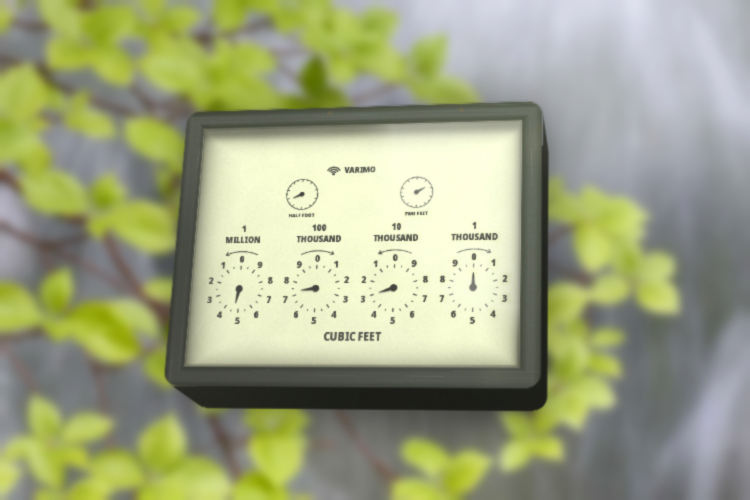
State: 473000 (ft³)
